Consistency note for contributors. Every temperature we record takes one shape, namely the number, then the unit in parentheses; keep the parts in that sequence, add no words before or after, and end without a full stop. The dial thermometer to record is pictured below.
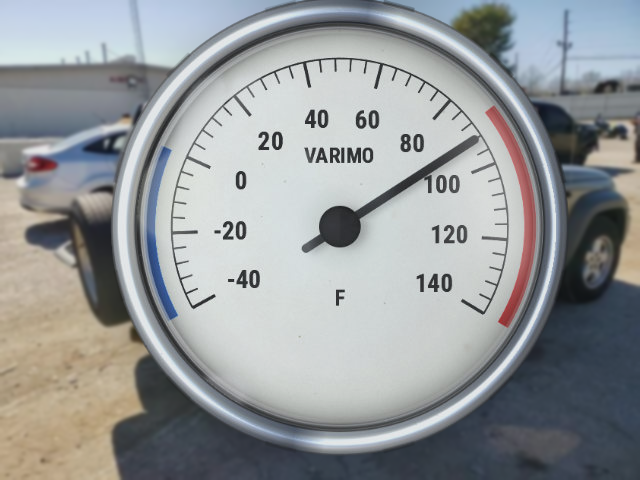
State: 92 (°F)
